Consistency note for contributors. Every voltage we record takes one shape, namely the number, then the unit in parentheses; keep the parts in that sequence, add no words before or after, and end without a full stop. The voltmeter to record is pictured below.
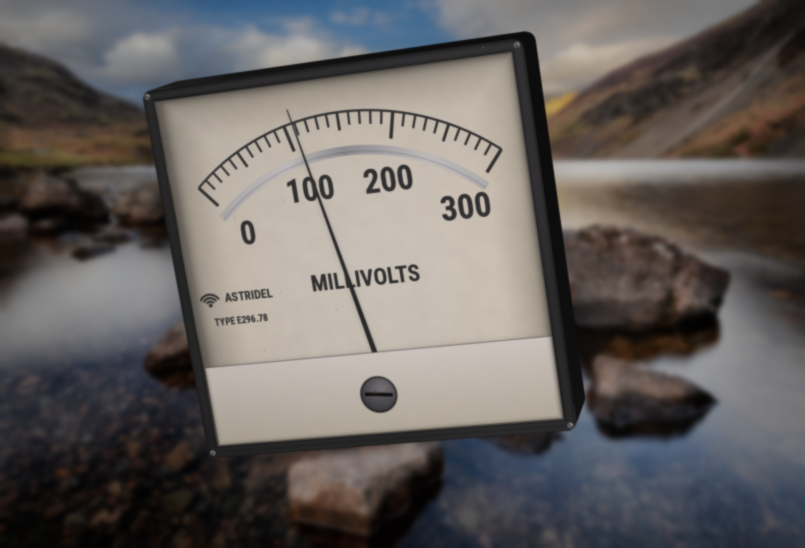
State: 110 (mV)
